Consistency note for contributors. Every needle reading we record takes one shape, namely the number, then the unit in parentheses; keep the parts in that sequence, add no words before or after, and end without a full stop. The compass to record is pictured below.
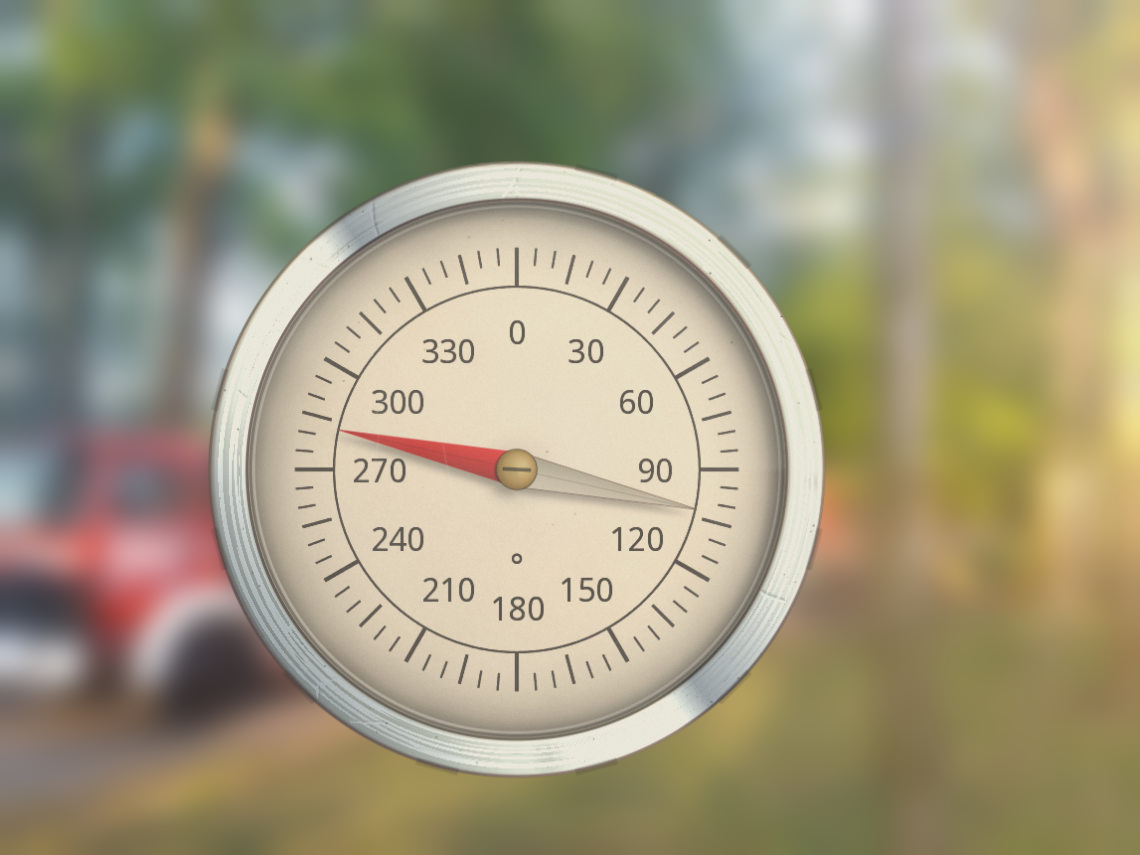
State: 282.5 (°)
